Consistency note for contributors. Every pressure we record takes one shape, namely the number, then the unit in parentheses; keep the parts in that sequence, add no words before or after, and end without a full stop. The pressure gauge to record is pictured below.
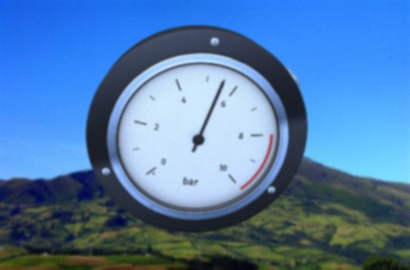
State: 5.5 (bar)
